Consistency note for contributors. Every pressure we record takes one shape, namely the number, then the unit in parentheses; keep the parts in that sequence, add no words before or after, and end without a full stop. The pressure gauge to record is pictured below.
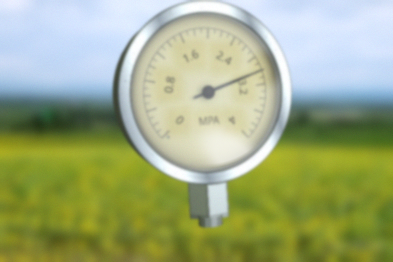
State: 3 (MPa)
